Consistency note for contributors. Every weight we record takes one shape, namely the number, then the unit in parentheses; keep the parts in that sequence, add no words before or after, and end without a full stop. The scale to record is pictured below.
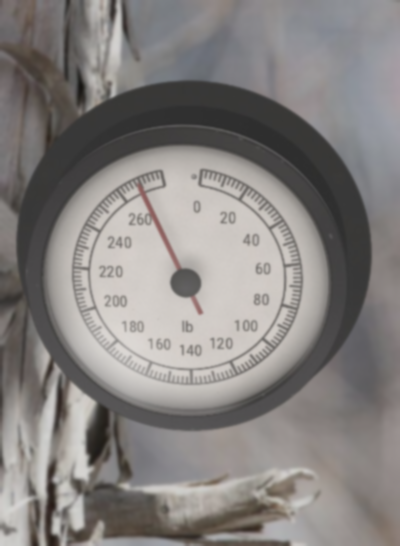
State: 270 (lb)
